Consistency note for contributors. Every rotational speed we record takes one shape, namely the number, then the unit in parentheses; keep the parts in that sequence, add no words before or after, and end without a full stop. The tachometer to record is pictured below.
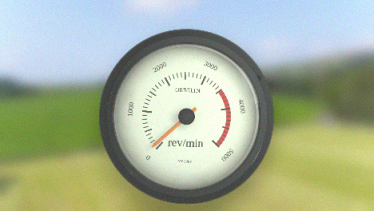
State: 100 (rpm)
